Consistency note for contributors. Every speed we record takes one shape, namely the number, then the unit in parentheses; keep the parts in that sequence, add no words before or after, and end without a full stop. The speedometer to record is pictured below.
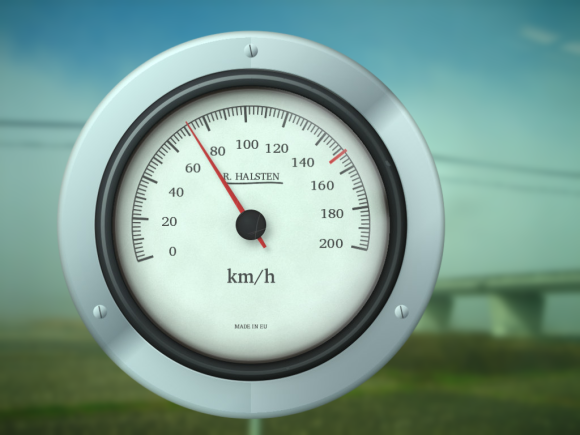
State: 72 (km/h)
